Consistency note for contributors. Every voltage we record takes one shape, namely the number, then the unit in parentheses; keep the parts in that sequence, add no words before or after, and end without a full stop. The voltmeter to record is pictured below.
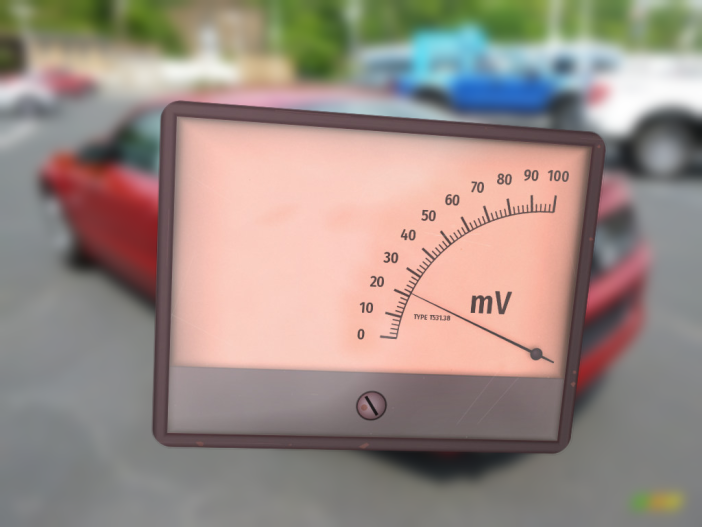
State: 22 (mV)
